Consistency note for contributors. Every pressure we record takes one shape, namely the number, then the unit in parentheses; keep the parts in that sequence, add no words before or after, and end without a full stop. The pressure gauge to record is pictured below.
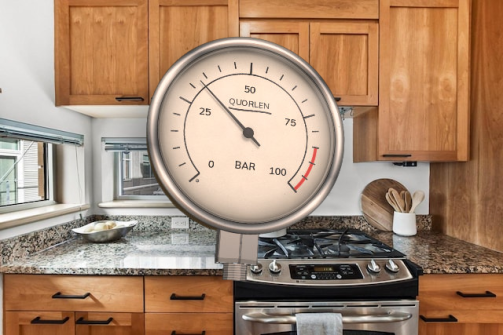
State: 32.5 (bar)
